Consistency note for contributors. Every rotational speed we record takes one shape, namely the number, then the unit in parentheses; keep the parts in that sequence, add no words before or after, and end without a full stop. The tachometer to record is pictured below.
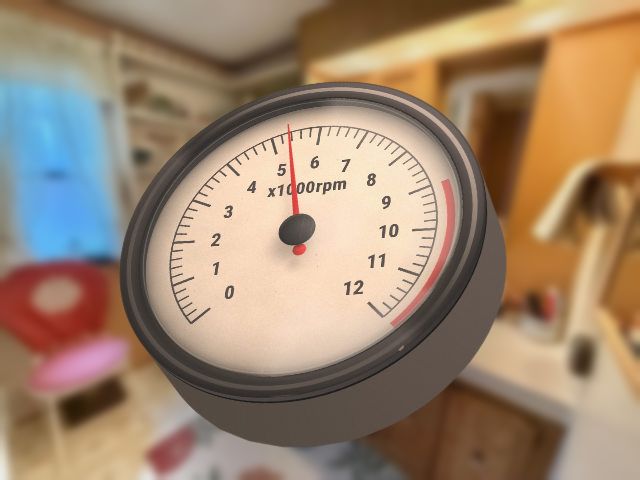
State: 5400 (rpm)
